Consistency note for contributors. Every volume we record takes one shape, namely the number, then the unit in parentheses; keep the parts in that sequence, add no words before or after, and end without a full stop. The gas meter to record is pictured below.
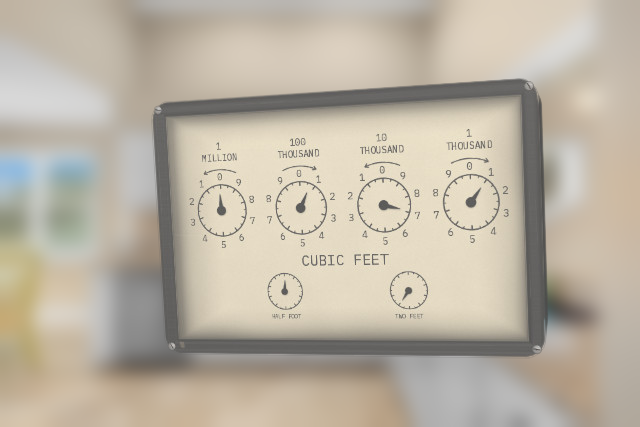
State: 7100 (ft³)
